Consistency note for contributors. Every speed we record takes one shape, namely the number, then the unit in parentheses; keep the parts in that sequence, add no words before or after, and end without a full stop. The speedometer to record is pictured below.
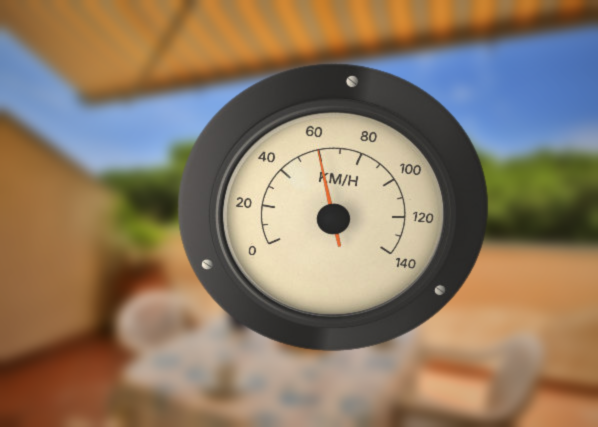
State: 60 (km/h)
